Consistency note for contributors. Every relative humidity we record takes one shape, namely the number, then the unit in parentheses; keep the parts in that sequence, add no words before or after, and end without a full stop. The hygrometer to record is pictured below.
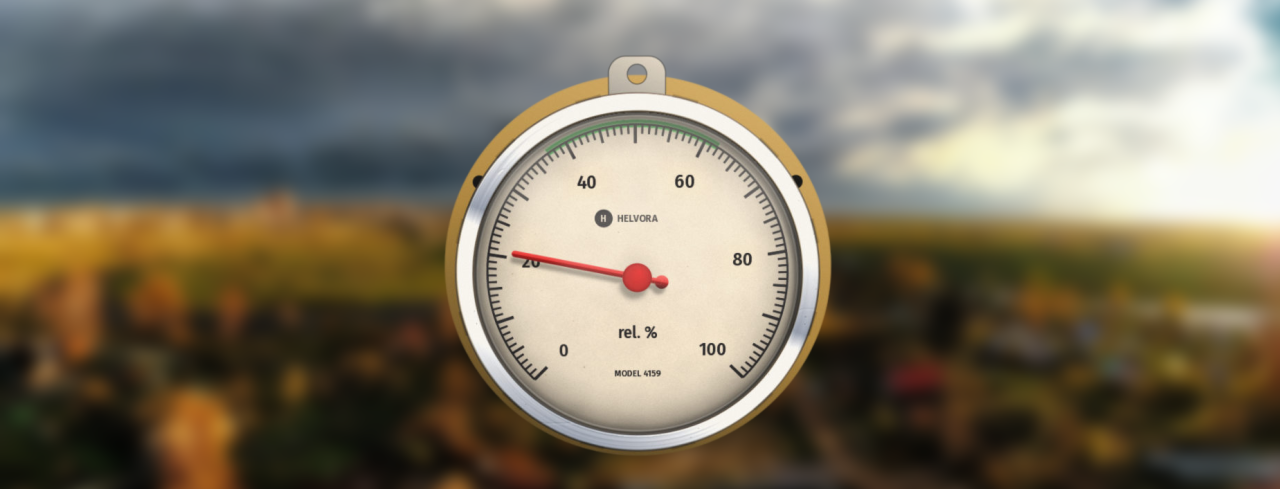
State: 21 (%)
